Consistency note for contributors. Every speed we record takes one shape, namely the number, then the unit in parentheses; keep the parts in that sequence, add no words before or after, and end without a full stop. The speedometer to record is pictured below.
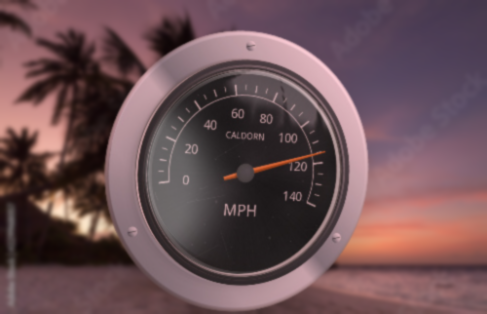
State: 115 (mph)
